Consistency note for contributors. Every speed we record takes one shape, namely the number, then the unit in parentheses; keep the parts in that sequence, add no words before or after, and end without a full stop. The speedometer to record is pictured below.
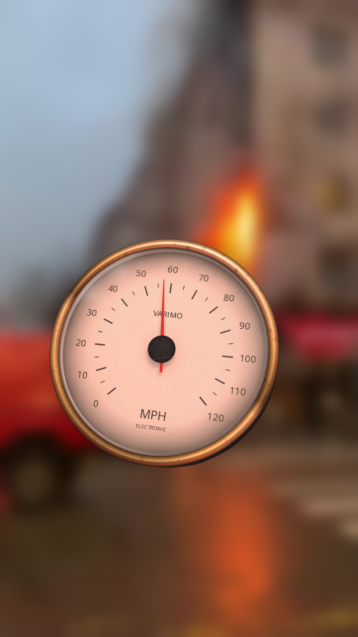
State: 57.5 (mph)
